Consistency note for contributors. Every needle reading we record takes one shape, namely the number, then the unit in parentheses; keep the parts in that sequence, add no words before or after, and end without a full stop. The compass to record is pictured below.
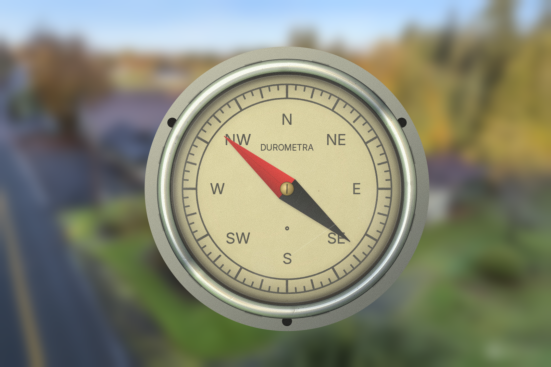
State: 310 (°)
